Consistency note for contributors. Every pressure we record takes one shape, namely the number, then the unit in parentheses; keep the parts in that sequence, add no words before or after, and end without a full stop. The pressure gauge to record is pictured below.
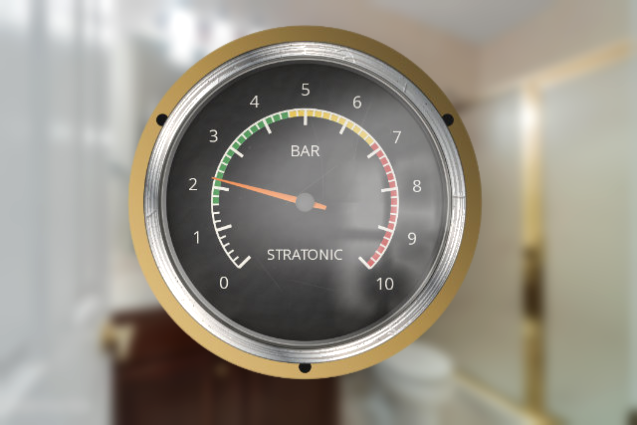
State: 2.2 (bar)
